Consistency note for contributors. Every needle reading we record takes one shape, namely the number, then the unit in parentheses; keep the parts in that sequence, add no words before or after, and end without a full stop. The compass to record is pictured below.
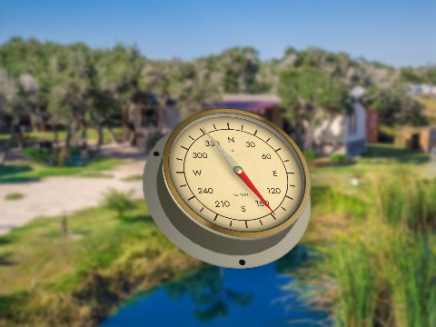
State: 150 (°)
